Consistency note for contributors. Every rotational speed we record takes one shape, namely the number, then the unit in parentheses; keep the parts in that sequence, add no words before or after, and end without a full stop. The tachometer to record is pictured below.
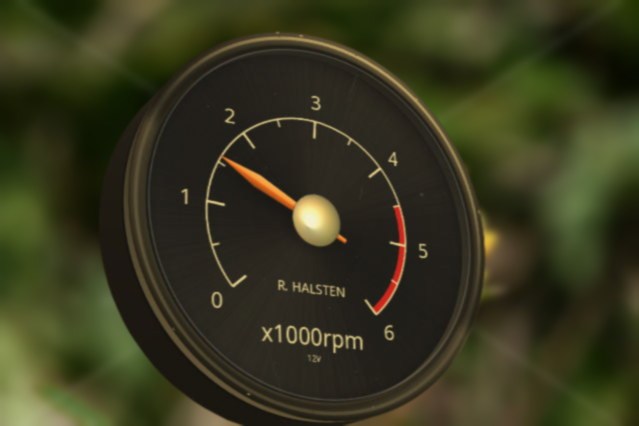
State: 1500 (rpm)
